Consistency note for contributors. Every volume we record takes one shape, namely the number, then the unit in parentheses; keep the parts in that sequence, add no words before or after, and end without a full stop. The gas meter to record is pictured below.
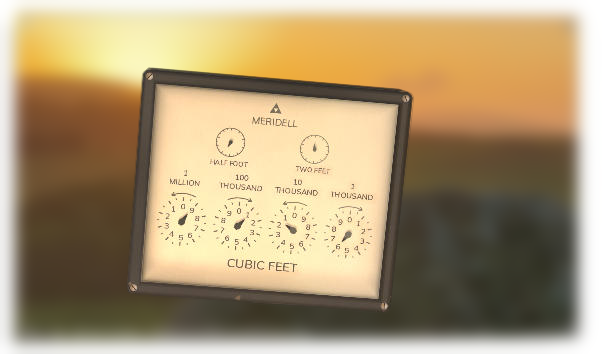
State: 911600 (ft³)
